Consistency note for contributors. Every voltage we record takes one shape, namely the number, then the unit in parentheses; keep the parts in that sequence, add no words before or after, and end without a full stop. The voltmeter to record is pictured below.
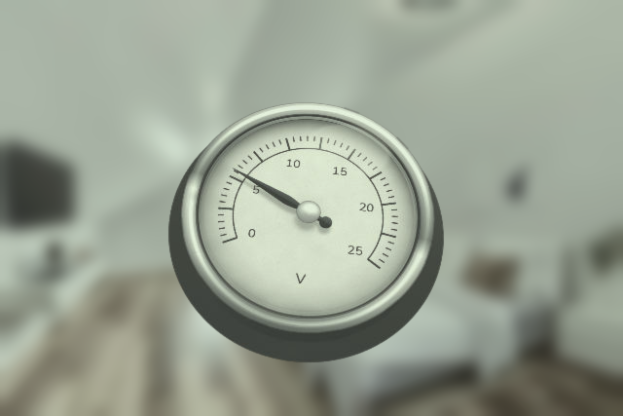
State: 5.5 (V)
